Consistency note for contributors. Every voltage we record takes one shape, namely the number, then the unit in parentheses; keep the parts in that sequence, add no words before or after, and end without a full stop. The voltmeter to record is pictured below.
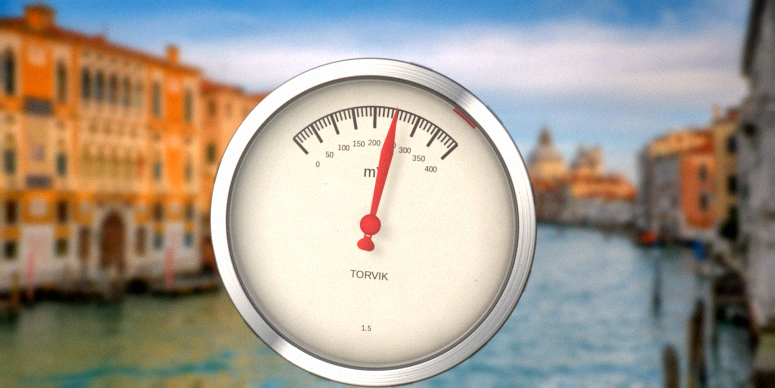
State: 250 (mV)
